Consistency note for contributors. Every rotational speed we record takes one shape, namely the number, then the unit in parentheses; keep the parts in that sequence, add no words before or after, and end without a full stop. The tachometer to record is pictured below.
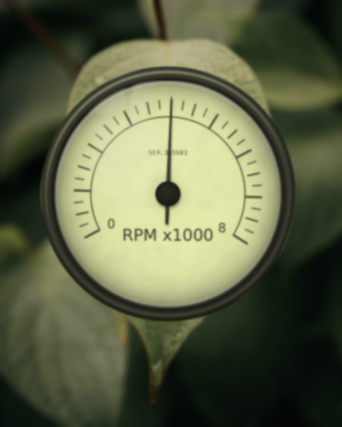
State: 4000 (rpm)
